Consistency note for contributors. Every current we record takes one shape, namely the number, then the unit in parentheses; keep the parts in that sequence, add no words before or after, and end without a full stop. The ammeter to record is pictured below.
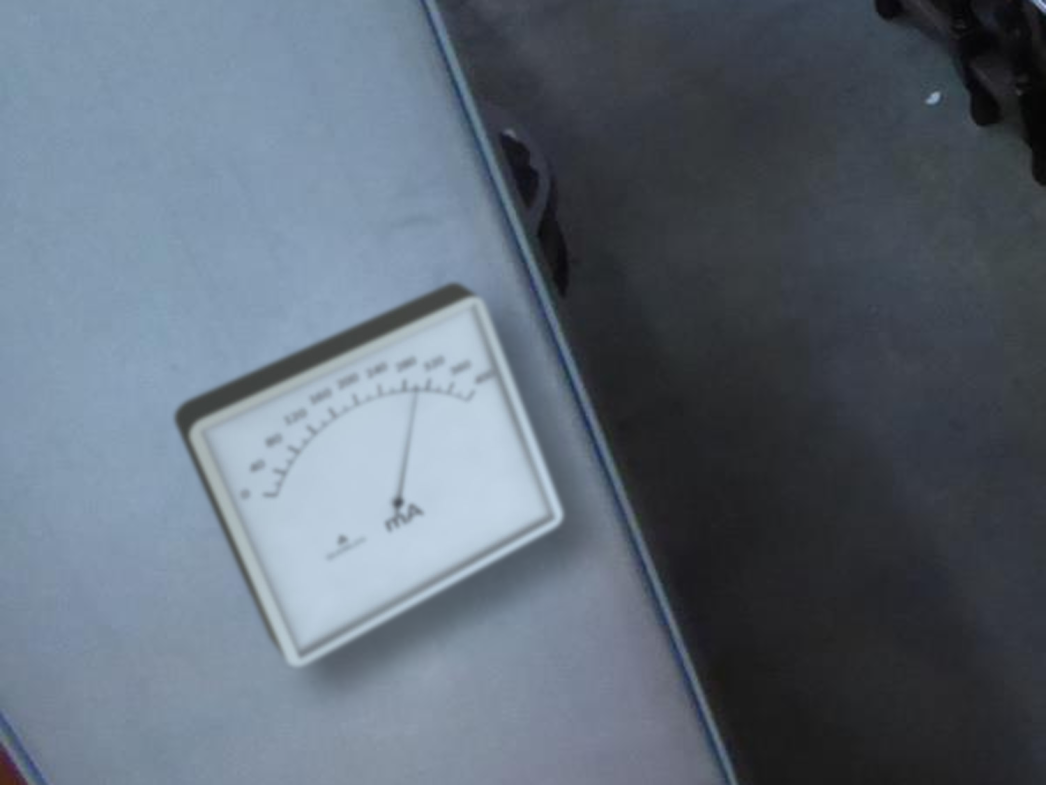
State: 300 (mA)
